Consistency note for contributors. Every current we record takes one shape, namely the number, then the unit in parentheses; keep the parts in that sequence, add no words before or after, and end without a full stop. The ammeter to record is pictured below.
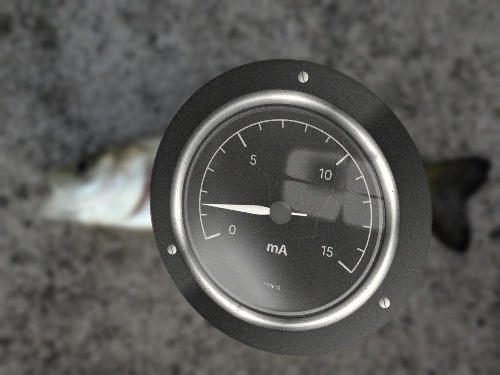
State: 1.5 (mA)
